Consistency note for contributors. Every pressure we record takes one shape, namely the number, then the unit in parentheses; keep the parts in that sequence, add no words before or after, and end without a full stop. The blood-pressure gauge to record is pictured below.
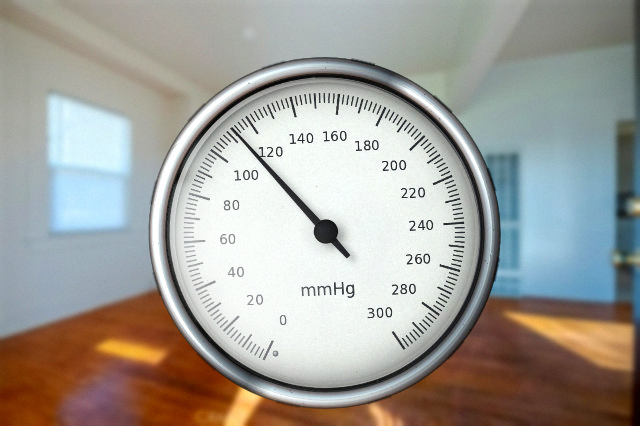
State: 112 (mmHg)
